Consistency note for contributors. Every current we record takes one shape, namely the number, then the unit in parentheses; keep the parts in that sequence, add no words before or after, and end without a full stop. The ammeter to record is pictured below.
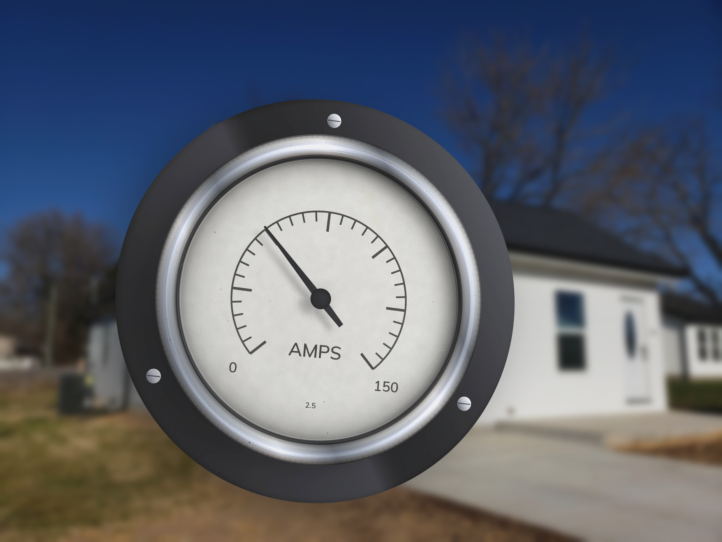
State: 50 (A)
